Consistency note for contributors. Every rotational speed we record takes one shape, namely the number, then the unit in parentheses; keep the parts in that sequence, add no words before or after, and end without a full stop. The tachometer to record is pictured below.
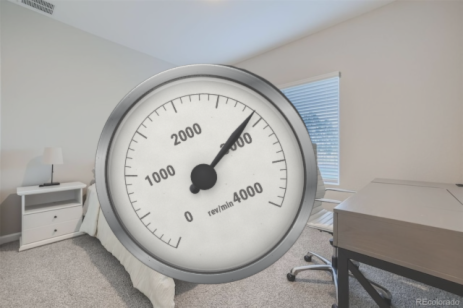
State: 2900 (rpm)
